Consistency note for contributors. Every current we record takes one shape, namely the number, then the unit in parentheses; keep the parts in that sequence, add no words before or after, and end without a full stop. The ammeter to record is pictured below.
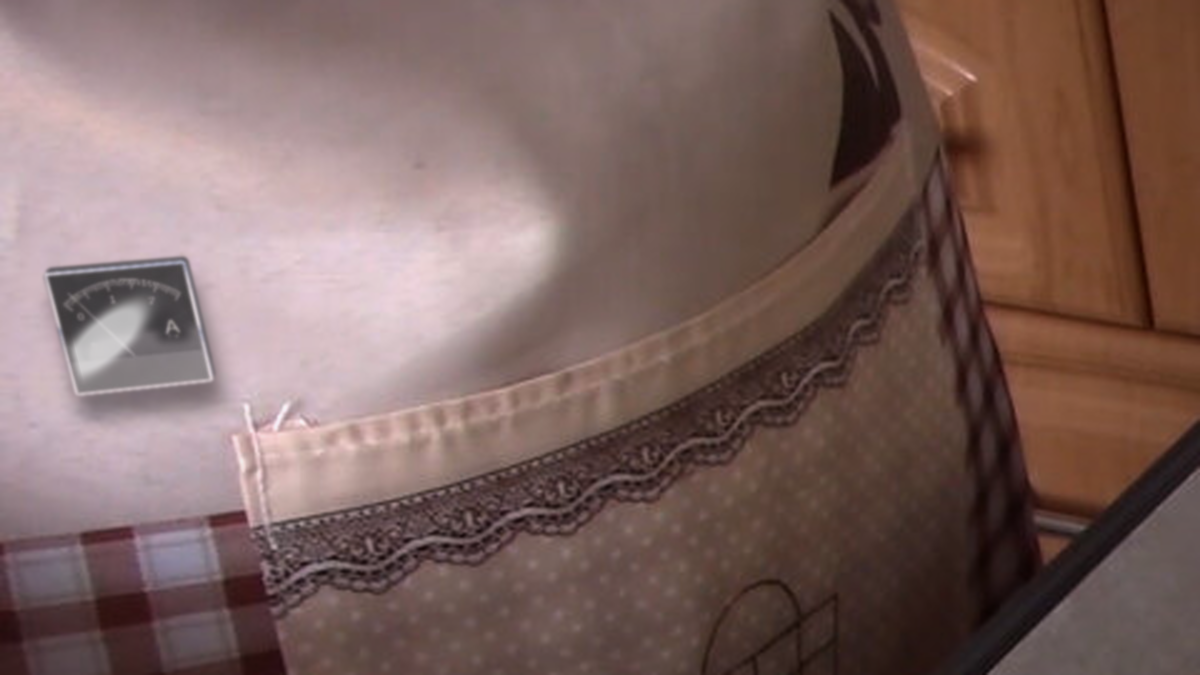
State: 0.25 (A)
